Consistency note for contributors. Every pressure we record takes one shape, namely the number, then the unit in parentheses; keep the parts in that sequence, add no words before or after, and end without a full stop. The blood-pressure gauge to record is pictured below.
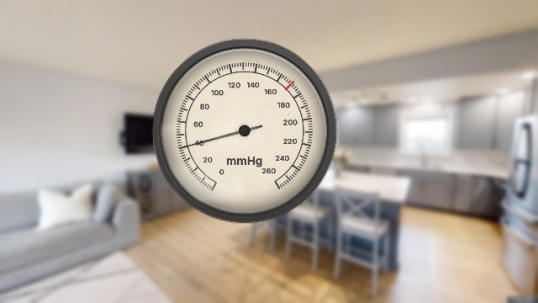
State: 40 (mmHg)
